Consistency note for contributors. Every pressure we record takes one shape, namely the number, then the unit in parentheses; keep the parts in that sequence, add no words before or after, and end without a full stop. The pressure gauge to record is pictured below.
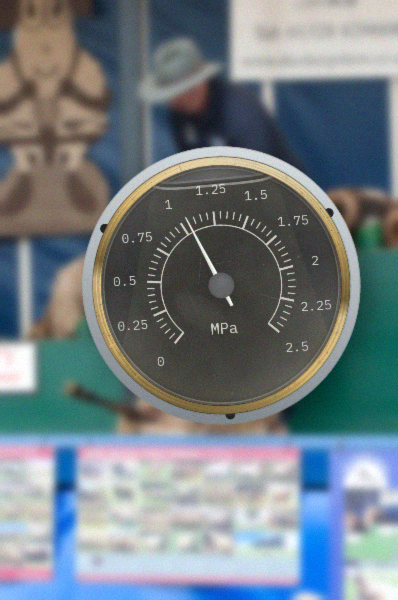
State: 1.05 (MPa)
